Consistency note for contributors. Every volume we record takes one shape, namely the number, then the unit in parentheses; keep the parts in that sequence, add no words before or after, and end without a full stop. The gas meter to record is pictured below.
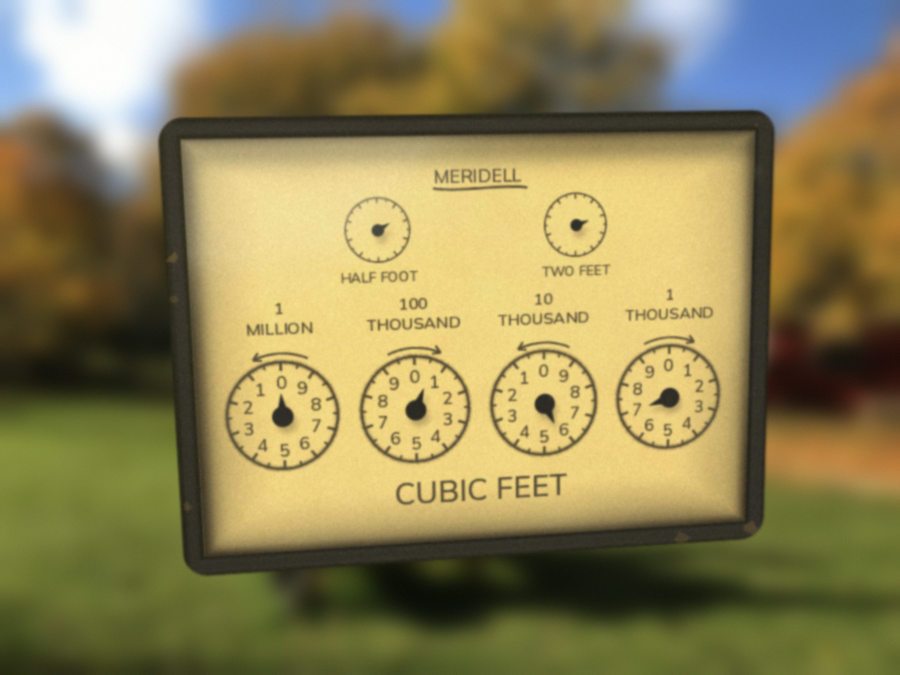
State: 5700 (ft³)
